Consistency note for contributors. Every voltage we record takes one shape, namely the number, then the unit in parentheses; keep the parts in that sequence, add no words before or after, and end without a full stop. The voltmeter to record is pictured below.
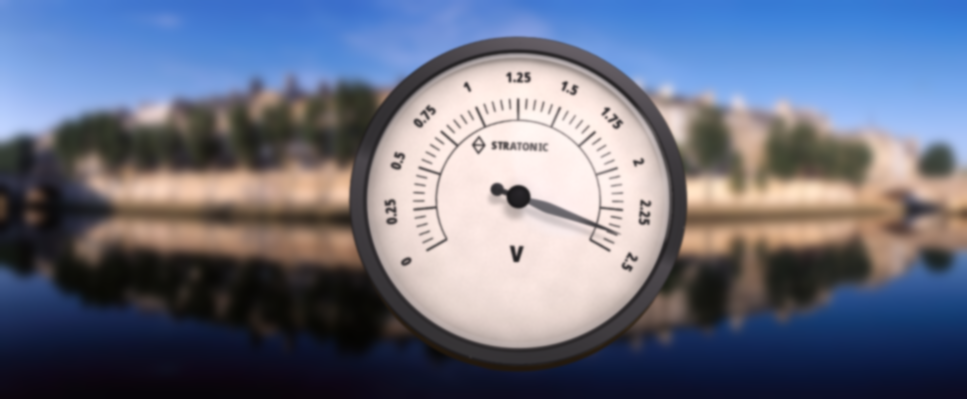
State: 2.4 (V)
